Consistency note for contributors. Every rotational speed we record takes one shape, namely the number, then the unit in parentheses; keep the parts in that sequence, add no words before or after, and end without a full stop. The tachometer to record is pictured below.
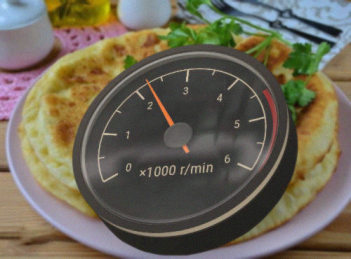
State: 2250 (rpm)
